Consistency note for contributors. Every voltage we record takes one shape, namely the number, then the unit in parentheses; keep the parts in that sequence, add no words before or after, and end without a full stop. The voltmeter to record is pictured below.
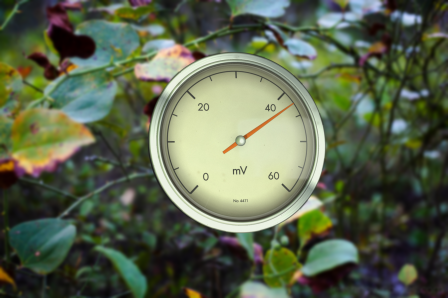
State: 42.5 (mV)
